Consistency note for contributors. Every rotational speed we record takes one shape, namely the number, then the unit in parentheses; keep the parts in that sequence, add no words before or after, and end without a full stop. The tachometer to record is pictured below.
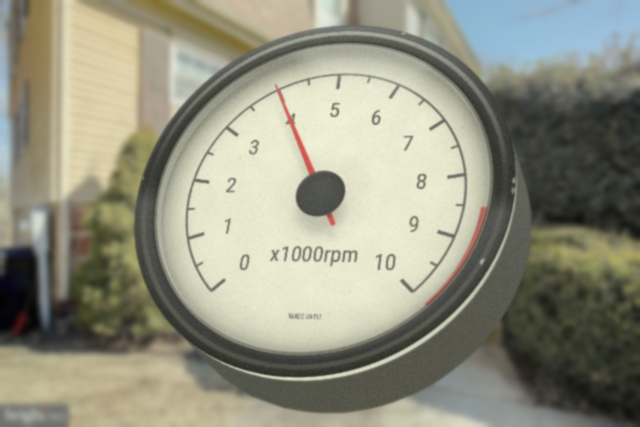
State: 4000 (rpm)
